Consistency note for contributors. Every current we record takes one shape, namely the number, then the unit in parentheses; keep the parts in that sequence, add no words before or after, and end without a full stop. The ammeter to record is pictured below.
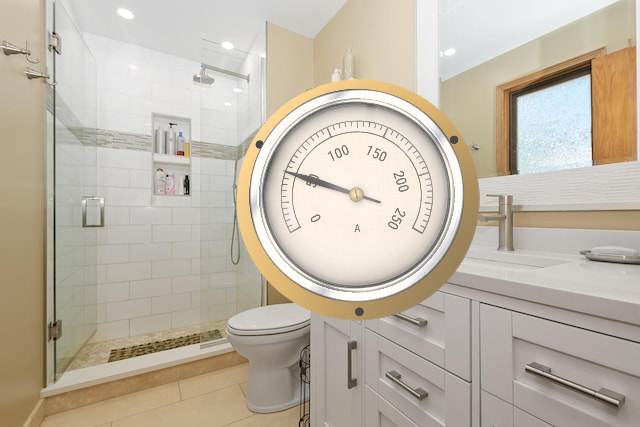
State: 50 (A)
